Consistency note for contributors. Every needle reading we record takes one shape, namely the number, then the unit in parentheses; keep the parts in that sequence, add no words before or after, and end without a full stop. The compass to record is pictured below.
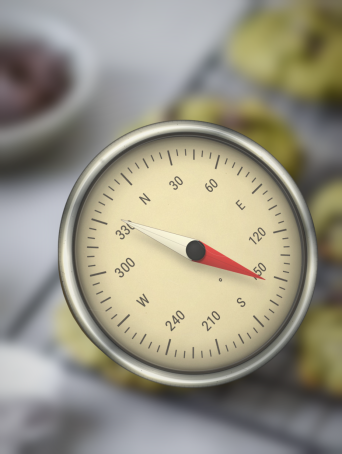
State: 155 (°)
